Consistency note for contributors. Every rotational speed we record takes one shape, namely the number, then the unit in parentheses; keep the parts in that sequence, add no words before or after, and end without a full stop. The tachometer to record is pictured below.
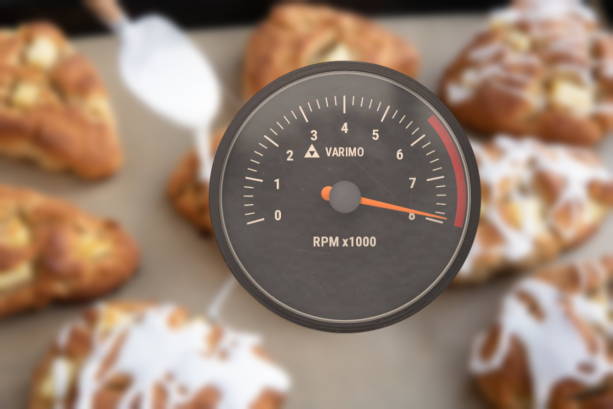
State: 7900 (rpm)
